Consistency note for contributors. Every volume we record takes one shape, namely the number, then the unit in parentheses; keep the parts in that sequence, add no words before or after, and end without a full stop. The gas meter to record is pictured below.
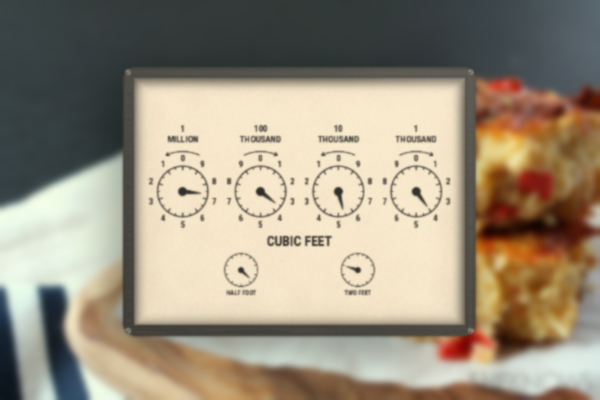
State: 735400 (ft³)
